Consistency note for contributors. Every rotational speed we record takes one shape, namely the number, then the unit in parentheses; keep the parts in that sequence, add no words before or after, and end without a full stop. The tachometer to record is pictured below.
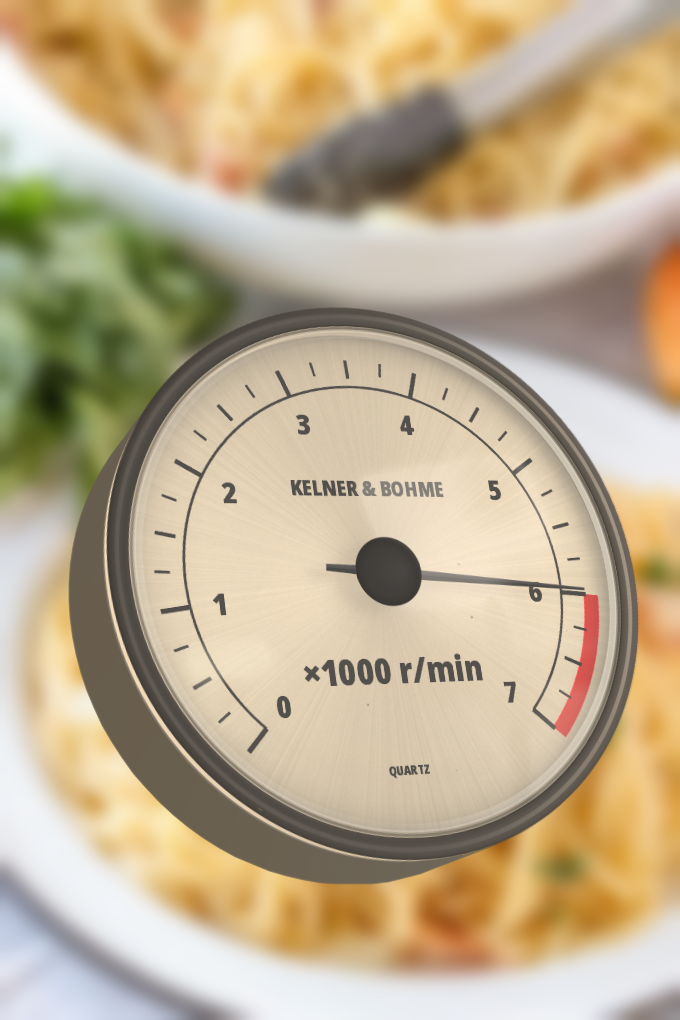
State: 6000 (rpm)
